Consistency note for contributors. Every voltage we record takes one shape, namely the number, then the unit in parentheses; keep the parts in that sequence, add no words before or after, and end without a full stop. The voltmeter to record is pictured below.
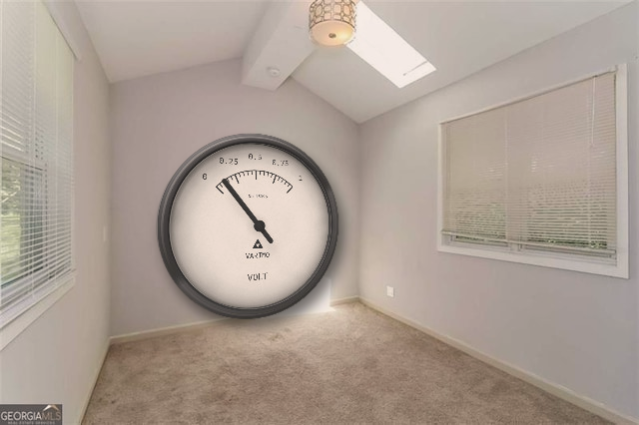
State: 0.1 (V)
